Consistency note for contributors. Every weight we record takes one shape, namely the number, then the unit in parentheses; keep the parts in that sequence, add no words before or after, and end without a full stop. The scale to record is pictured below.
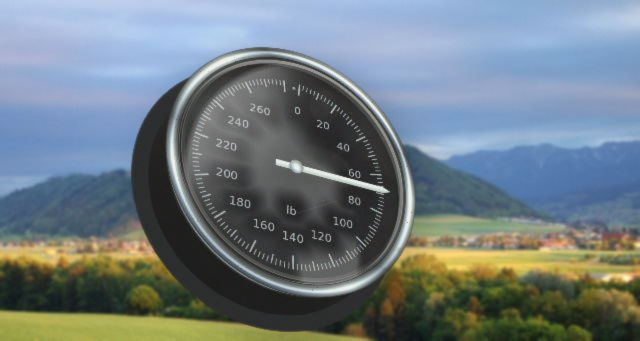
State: 70 (lb)
